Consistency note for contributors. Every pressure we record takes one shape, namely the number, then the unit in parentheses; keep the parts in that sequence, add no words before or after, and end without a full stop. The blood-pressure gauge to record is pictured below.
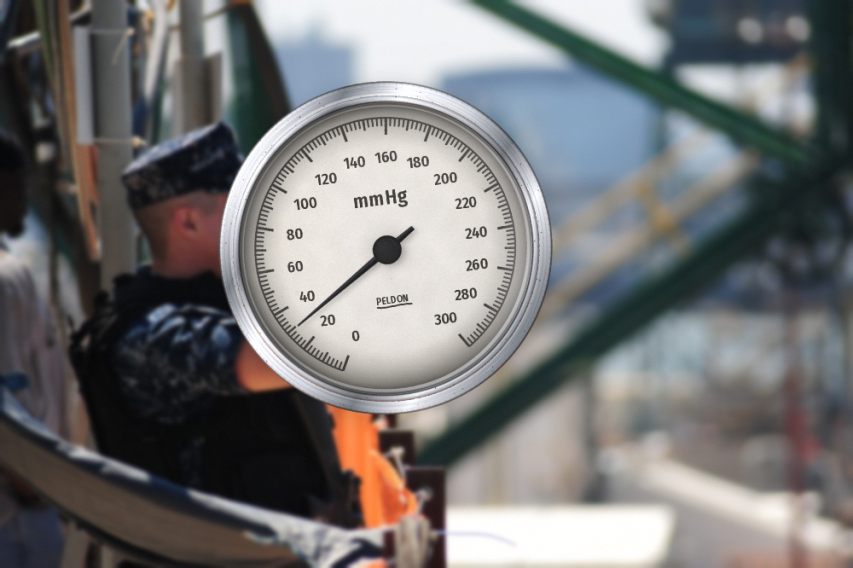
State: 30 (mmHg)
